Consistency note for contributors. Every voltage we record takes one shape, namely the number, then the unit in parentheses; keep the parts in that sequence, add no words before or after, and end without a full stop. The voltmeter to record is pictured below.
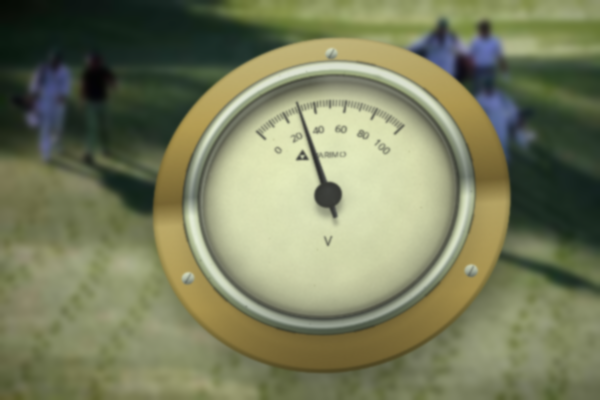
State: 30 (V)
